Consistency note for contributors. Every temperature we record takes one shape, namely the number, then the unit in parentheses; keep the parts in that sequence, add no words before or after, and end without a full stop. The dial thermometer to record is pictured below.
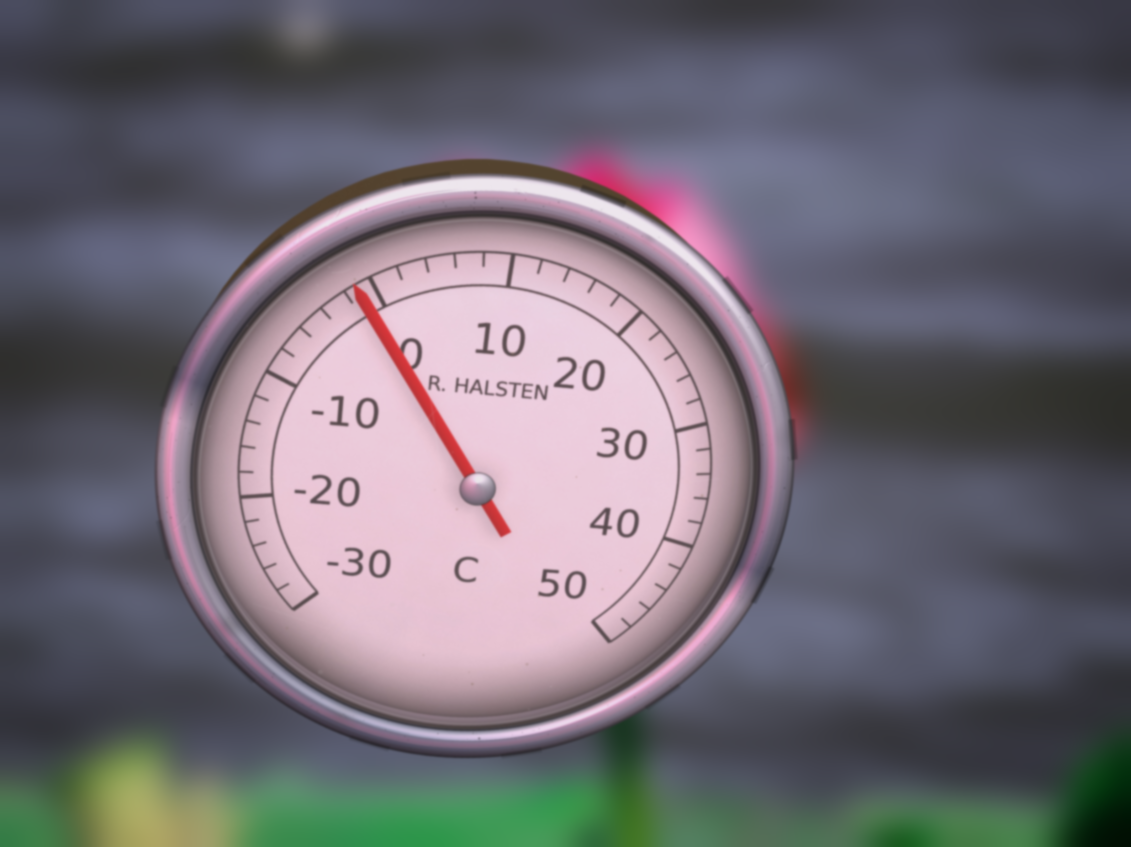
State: -1 (°C)
